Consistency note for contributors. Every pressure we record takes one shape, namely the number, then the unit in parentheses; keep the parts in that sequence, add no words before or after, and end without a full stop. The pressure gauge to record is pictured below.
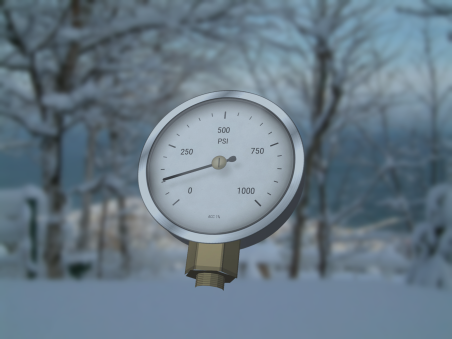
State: 100 (psi)
